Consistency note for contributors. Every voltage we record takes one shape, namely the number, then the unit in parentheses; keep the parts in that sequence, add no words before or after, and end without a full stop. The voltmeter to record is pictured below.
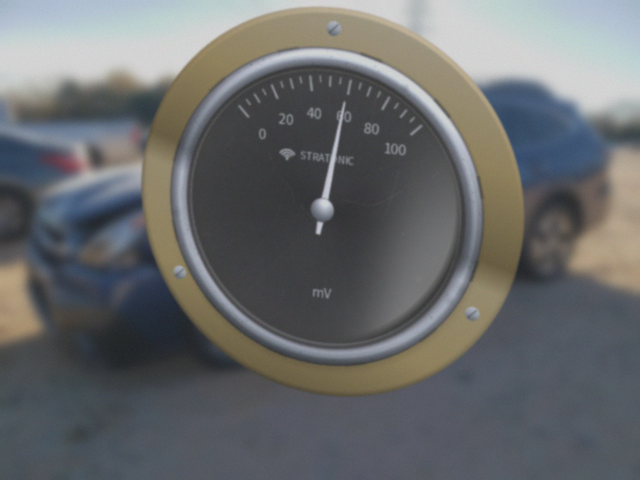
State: 60 (mV)
